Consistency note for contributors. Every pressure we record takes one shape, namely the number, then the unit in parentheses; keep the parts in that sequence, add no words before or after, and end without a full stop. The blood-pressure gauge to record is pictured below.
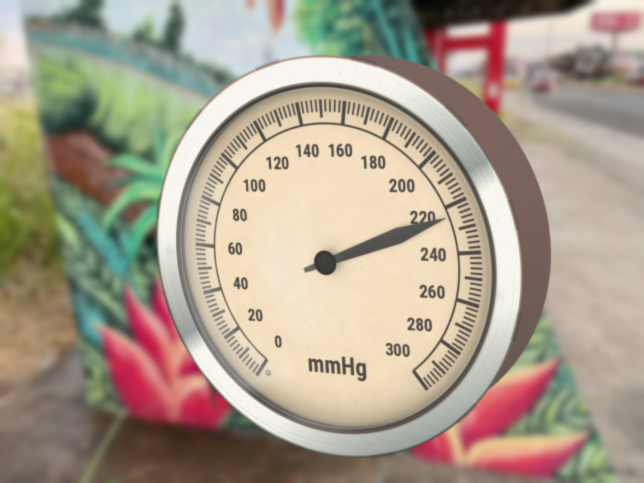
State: 224 (mmHg)
